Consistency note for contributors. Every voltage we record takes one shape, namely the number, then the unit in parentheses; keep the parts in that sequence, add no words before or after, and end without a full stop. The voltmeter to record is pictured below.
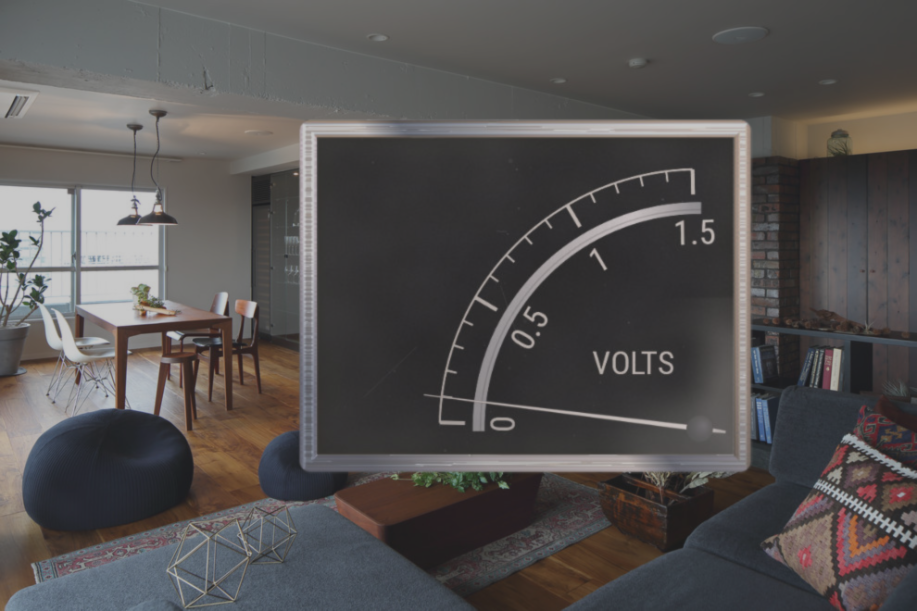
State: 0.1 (V)
